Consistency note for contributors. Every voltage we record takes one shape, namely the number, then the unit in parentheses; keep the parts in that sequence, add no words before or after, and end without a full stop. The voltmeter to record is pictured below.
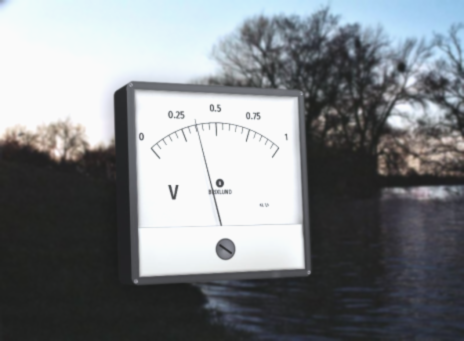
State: 0.35 (V)
